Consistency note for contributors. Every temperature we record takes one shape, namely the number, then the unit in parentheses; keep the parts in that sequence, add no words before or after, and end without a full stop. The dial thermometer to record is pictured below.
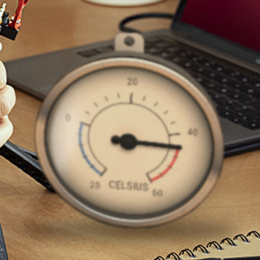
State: 44 (°C)
